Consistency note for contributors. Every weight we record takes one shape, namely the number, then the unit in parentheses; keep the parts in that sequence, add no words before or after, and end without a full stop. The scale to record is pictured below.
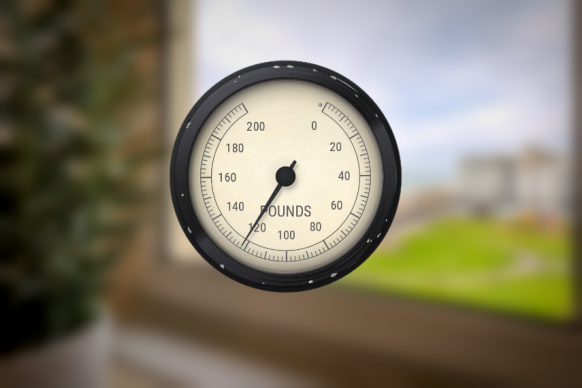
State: 122 (lb)
